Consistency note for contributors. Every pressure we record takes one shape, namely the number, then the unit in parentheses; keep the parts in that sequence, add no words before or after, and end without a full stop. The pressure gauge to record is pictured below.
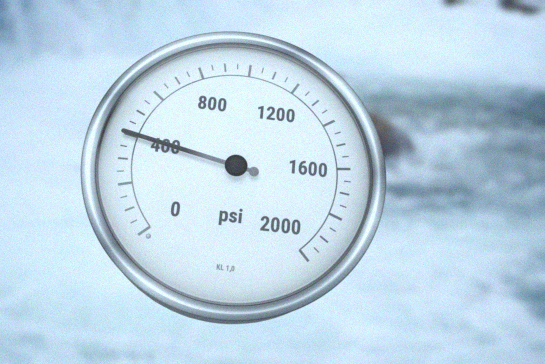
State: 400 (psi)
